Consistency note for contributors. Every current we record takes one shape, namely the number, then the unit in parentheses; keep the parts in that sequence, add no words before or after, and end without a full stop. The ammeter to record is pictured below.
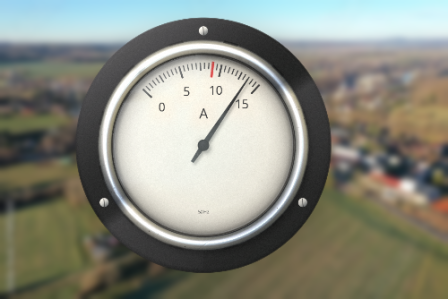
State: 13.5 (A)
